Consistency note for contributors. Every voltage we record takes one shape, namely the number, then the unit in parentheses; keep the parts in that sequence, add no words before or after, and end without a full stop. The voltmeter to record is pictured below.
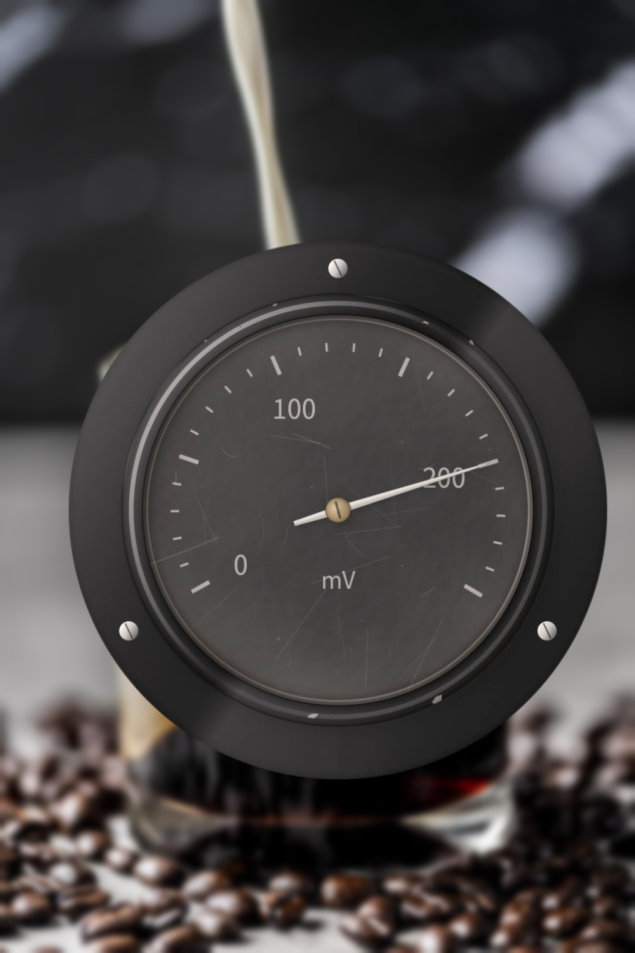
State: 200 (mV)
